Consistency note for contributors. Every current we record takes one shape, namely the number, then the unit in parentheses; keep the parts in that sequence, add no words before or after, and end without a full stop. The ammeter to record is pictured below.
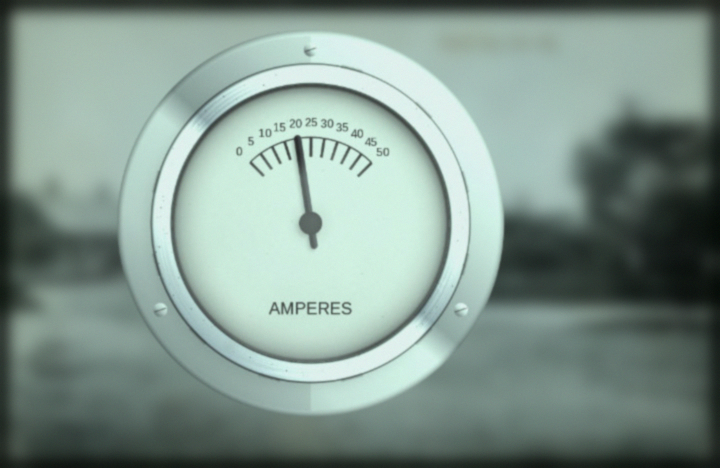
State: 20 (A)
